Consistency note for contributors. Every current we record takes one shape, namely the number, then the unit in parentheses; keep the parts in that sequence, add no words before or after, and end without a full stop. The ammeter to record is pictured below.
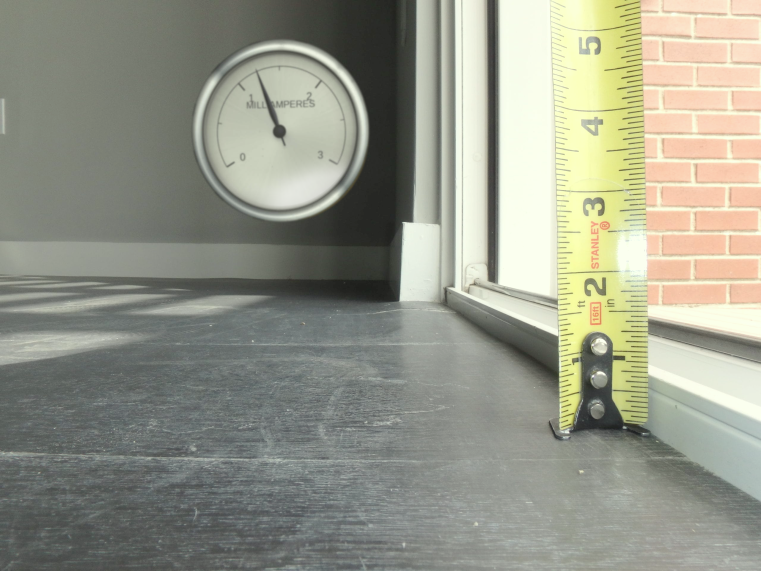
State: 1.25 (mA)
